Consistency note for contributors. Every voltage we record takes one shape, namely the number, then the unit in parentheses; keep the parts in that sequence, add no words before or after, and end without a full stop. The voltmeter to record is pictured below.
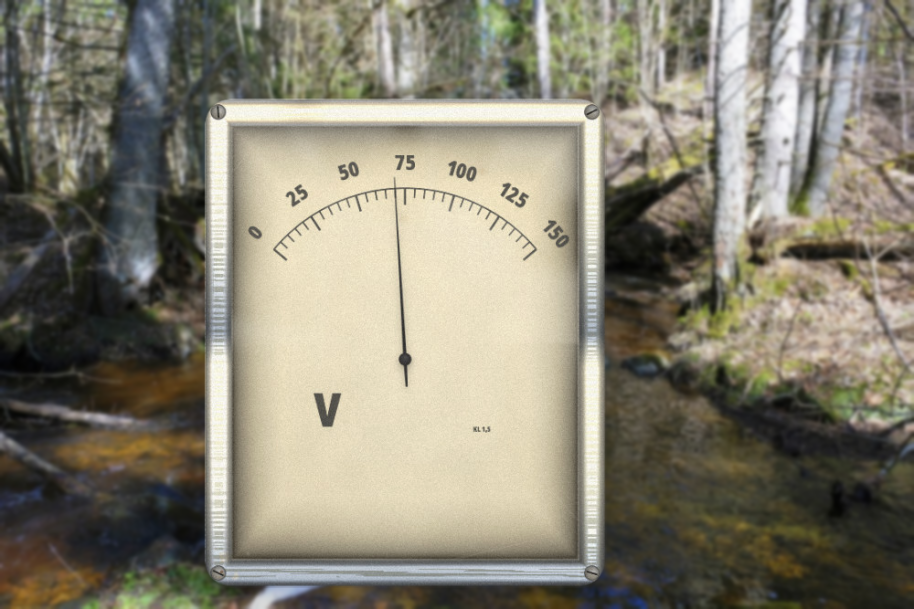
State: 70 (V)
